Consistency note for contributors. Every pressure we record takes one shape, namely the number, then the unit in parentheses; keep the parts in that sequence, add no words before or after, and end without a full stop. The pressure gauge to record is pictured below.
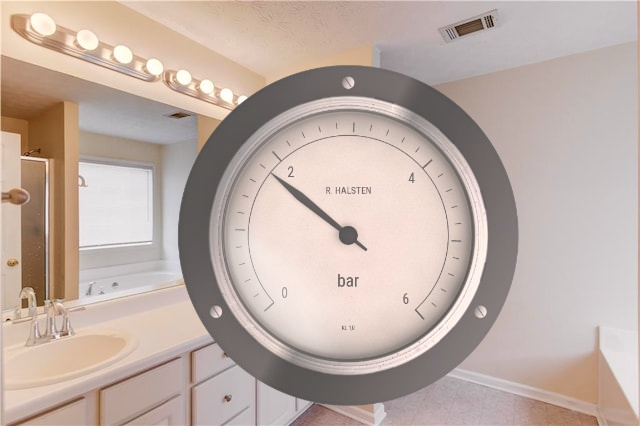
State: 1.8 (bar)
